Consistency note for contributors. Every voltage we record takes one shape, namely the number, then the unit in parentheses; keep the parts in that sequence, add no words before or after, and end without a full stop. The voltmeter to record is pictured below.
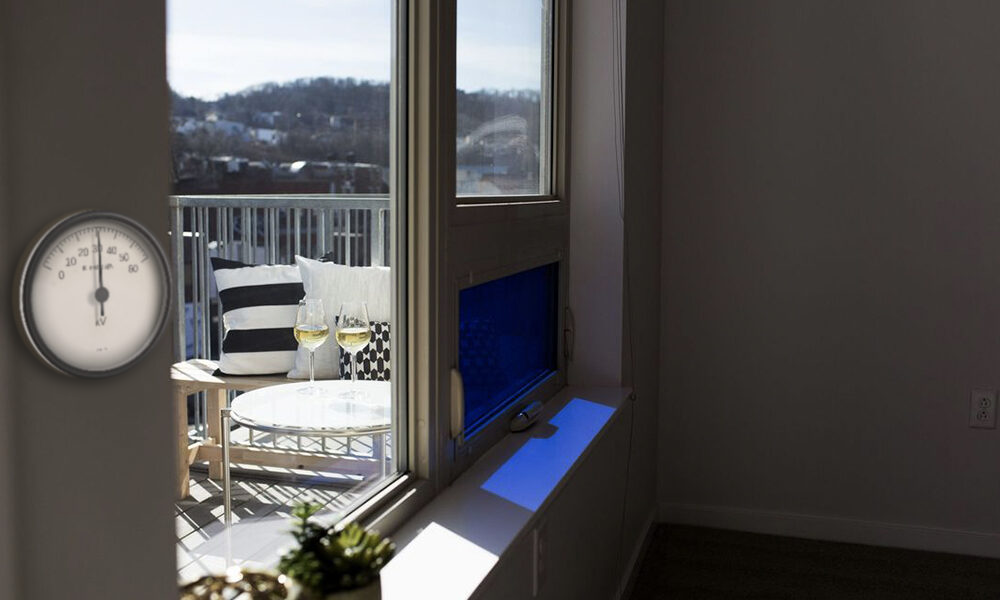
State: 30 (kV)
